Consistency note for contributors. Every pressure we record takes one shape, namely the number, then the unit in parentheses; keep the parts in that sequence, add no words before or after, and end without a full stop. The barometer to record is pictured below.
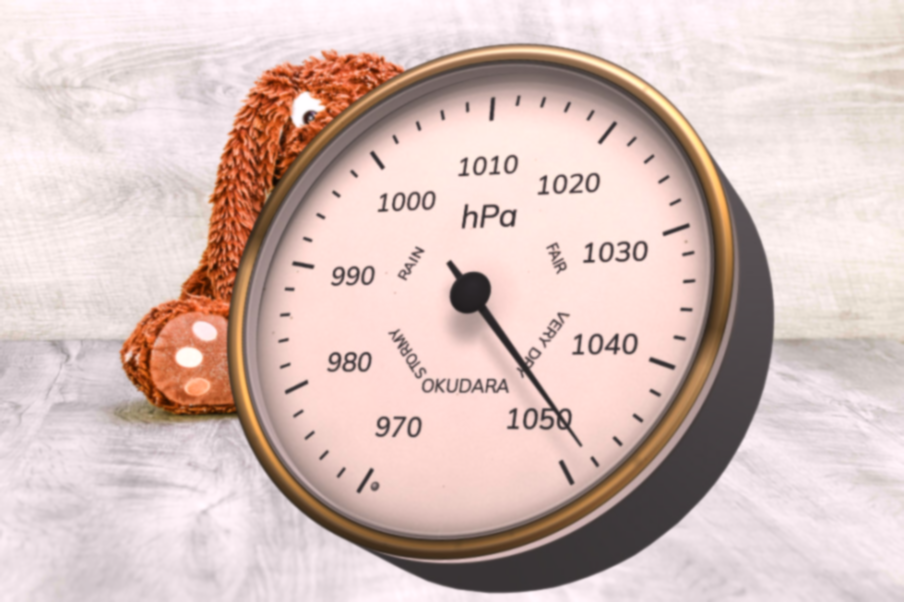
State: 1048 (hPa)
